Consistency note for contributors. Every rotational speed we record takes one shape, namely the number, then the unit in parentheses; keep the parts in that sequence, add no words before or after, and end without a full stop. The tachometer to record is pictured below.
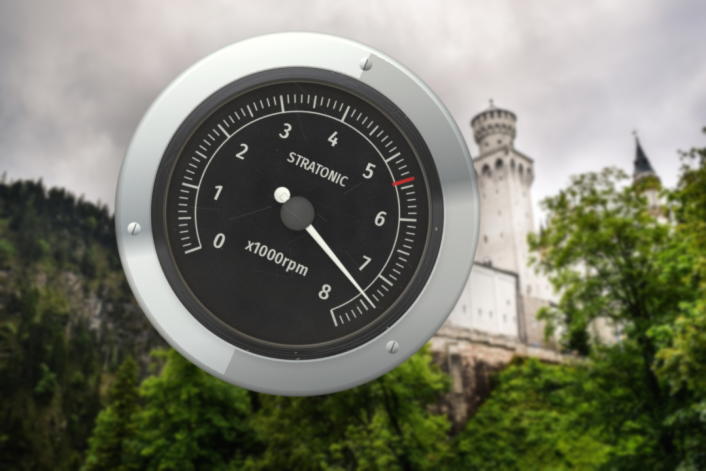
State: 7400 (rpm)
